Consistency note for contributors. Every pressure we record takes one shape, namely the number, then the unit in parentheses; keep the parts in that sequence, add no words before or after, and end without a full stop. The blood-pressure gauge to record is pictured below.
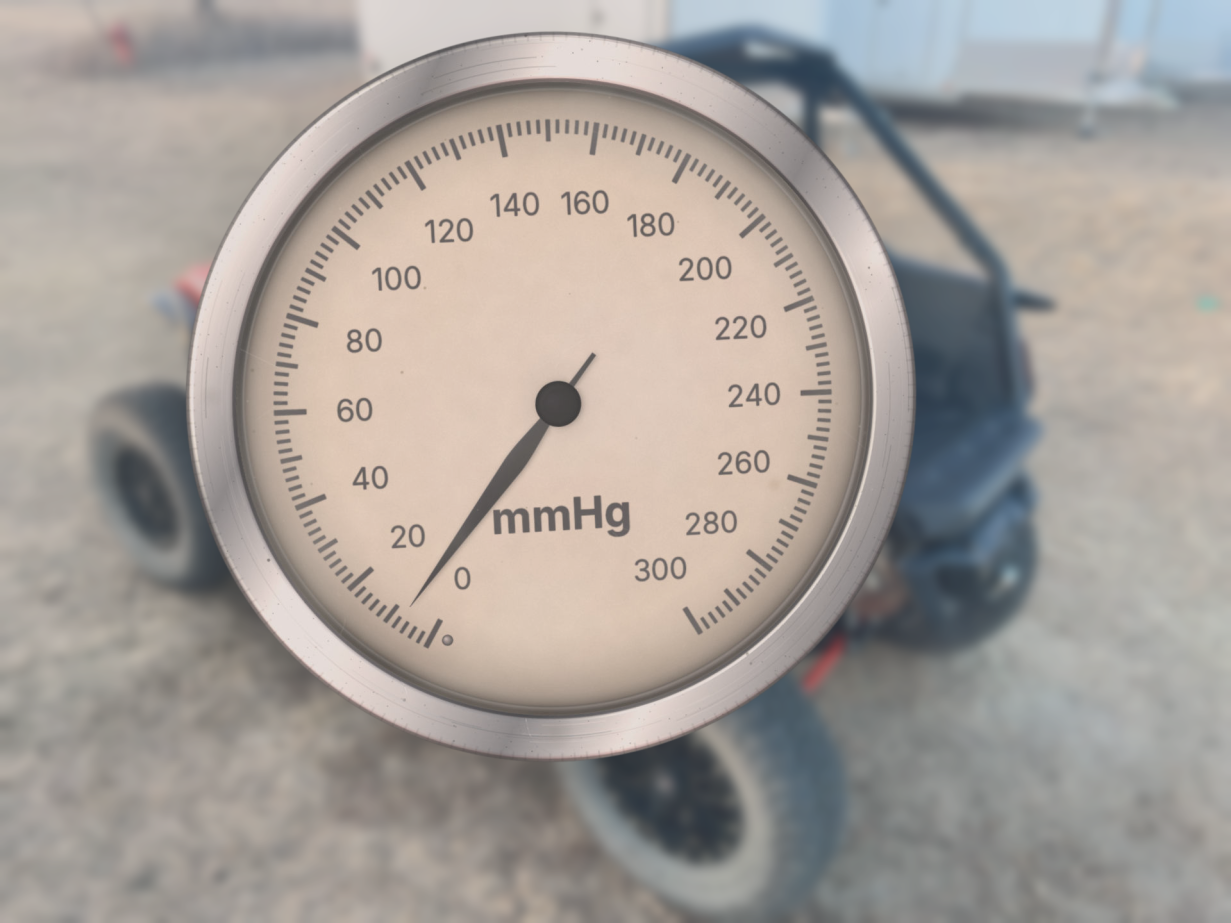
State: 8 (mmHg)
